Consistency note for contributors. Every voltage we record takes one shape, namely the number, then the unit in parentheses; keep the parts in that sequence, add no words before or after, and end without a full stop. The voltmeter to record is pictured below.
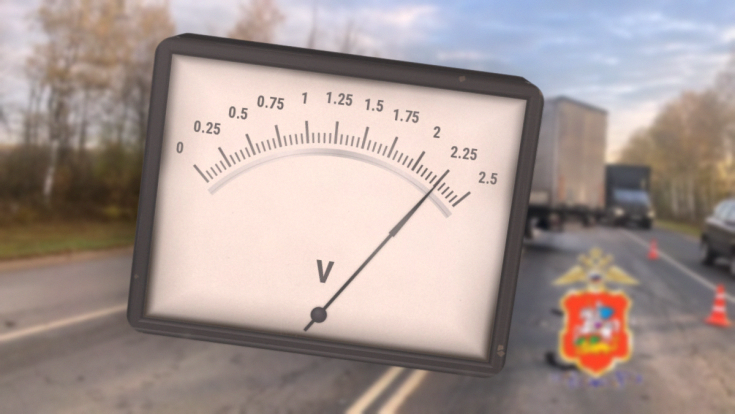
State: 2.25 (V)
